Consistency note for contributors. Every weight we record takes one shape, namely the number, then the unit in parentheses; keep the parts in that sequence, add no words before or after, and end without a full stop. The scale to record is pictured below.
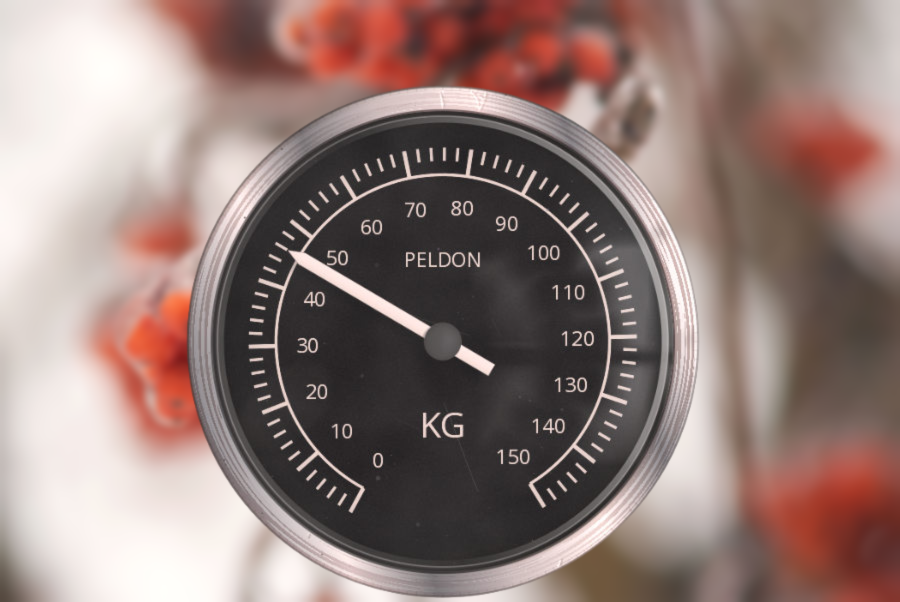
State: 46 (kg)
